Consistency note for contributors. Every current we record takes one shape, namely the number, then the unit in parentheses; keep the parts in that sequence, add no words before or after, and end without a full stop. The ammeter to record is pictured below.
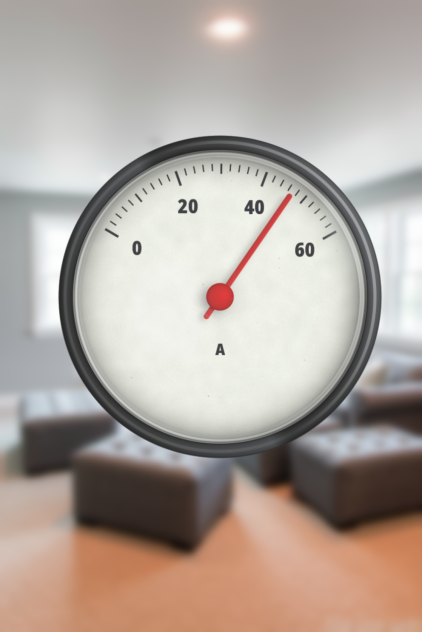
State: 47 (A)
